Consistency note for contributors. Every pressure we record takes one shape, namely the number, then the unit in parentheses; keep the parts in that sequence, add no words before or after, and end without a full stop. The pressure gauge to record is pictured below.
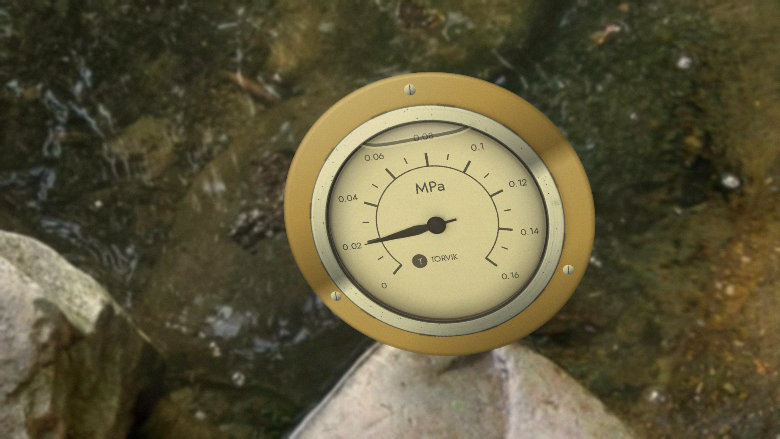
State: 0.02 (MPa)
